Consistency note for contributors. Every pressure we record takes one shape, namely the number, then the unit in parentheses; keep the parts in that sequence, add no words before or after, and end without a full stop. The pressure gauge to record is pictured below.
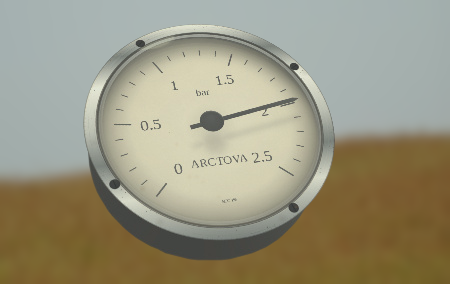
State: 2 (bar)
